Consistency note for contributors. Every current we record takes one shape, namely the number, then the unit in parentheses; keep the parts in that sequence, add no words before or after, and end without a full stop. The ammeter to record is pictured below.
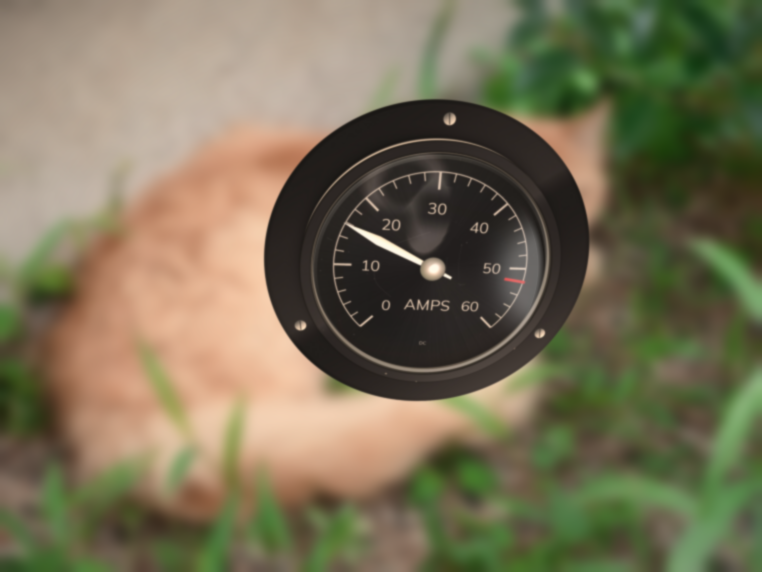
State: 16 (A)
